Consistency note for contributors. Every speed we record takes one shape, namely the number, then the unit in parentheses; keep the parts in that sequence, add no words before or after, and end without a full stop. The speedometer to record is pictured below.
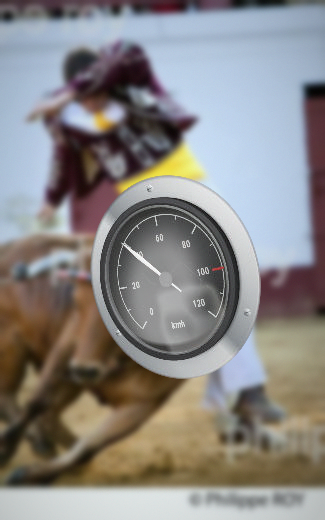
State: 40 (km/h)
